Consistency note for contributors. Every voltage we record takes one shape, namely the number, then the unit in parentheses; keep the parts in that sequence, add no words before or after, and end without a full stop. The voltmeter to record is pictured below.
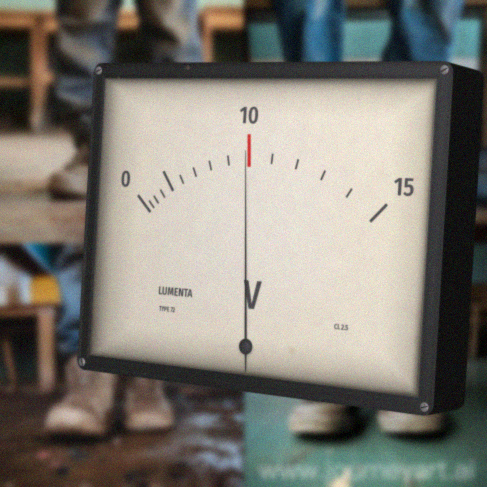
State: 10 (V)
